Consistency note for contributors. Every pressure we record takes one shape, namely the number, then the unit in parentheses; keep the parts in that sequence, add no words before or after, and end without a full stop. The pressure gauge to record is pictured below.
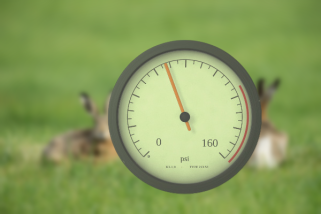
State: 67.5 (psi)
